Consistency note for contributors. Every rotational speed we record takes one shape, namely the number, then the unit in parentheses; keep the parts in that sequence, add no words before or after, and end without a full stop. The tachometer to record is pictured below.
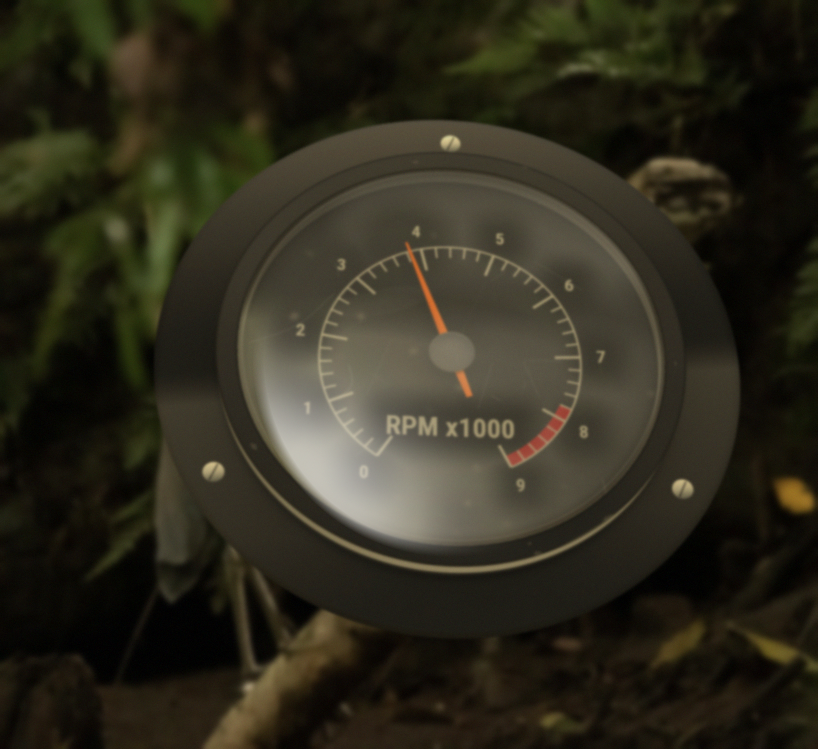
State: 3800 (rpm)
